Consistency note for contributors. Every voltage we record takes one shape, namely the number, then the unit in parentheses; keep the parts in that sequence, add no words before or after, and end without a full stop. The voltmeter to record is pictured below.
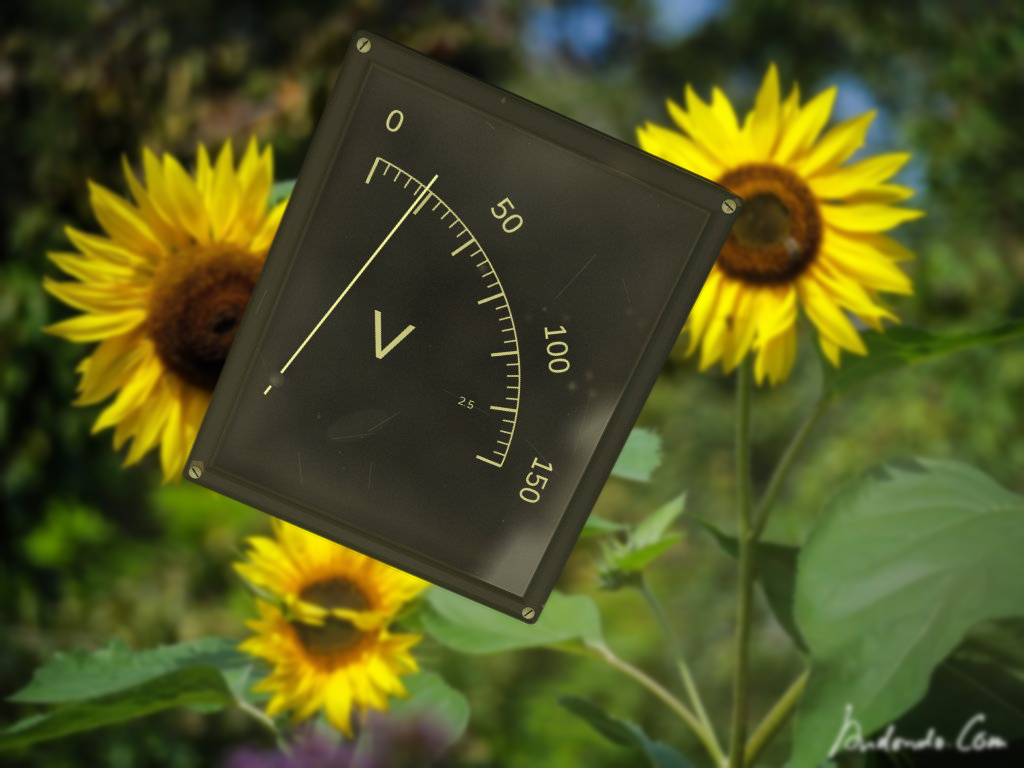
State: 22.5 (V)
